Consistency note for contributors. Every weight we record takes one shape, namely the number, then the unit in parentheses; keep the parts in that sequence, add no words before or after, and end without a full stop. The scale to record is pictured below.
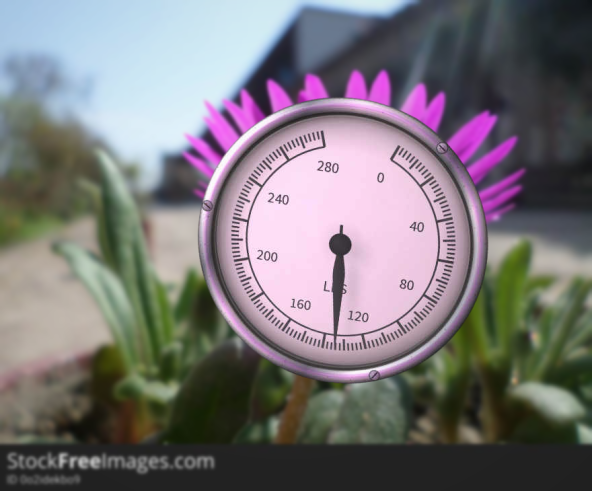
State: 134 (lb)
